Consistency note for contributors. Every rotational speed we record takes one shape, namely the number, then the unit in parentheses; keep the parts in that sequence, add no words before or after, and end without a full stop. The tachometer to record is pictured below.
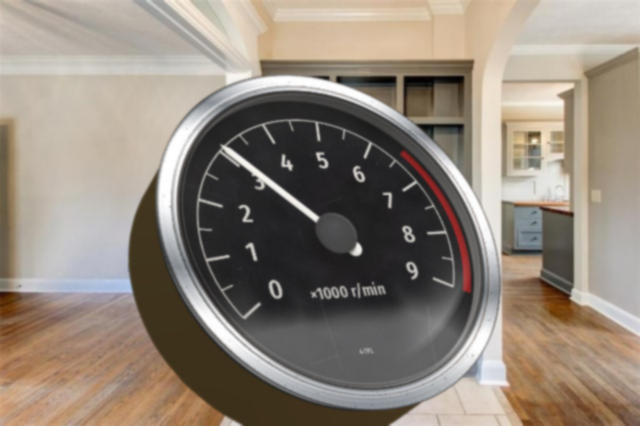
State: 3000 (rpm)
